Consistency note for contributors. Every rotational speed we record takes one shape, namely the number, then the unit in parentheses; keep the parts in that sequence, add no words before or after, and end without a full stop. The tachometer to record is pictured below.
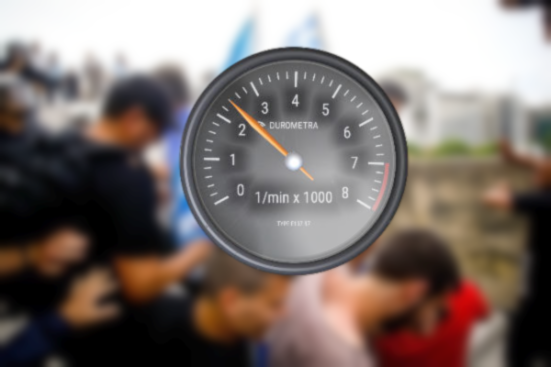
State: 2400 (rpm)
